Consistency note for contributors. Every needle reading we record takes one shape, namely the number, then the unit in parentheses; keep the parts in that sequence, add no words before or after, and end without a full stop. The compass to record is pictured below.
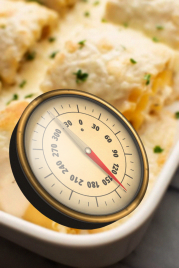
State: 140 (°)
